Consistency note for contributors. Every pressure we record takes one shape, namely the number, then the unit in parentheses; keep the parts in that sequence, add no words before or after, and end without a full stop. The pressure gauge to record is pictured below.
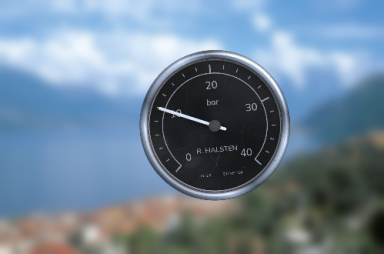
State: 10 (bar)
